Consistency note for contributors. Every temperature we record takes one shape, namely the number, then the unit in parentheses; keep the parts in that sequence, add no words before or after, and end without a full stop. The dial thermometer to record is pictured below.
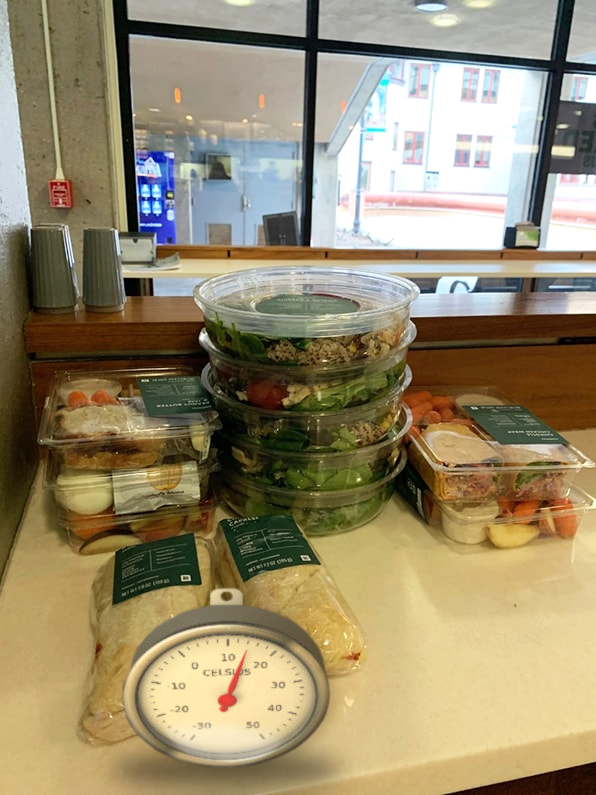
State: 14 (°C)
